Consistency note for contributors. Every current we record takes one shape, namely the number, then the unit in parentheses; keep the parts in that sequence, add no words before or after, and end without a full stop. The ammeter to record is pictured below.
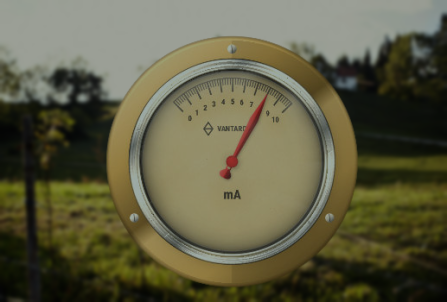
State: 8 (mA)
